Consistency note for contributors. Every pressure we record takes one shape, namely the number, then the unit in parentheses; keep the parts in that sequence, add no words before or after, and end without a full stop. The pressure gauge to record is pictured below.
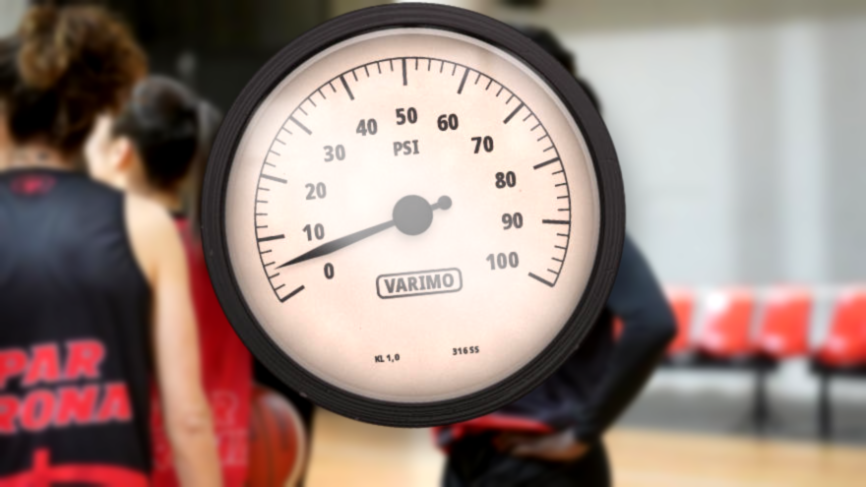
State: 5 (psi)
